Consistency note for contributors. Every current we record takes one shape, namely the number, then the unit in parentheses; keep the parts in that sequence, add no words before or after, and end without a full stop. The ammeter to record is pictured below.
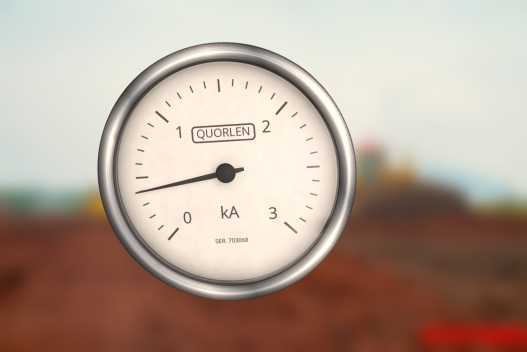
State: 0.4 (kA)
